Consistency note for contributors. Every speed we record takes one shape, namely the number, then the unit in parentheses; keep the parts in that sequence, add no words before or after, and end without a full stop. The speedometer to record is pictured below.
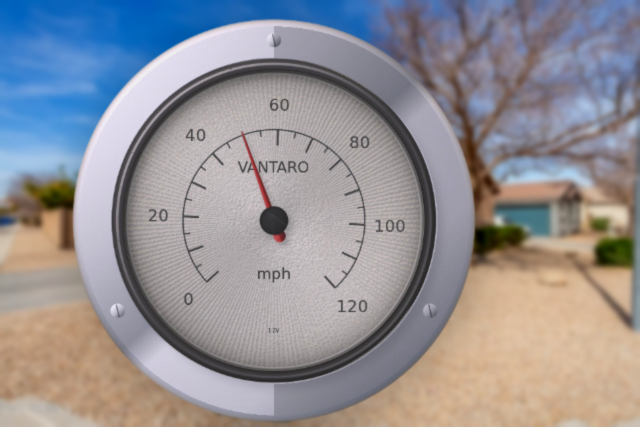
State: 50 (mph)
